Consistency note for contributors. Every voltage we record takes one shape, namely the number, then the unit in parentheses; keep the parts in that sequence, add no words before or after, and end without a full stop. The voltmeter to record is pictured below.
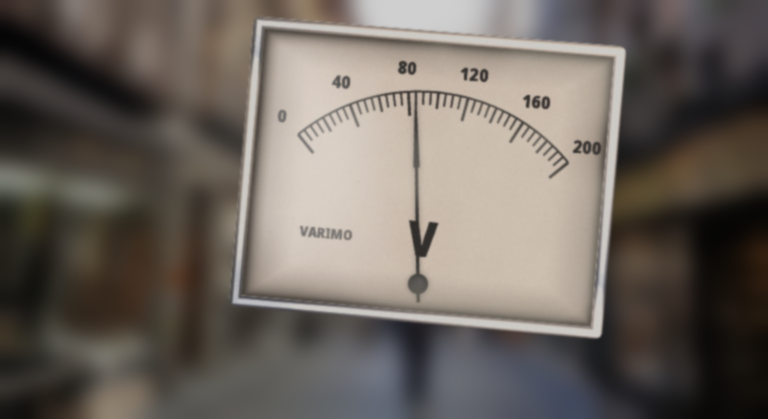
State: 85 (V)
